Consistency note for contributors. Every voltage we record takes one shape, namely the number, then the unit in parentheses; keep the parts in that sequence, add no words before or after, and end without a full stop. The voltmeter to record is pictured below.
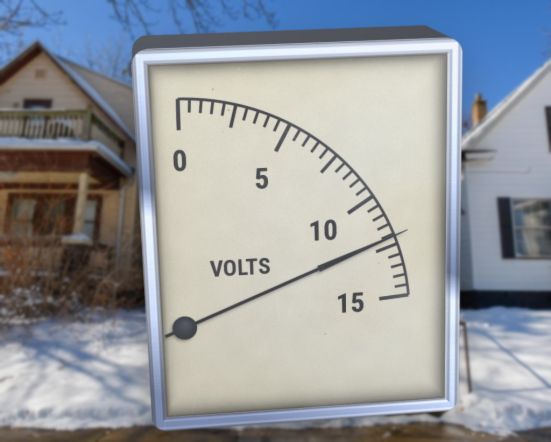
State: 12 (V)
